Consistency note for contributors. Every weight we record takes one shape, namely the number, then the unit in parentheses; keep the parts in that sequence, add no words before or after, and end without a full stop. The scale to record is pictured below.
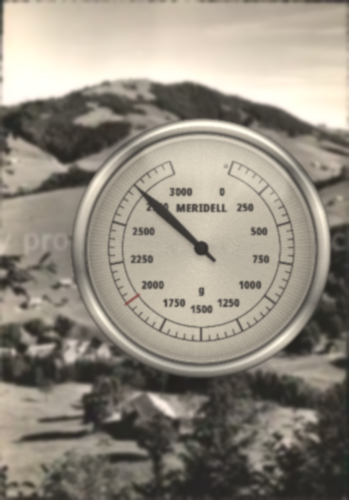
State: 2750 (g)
